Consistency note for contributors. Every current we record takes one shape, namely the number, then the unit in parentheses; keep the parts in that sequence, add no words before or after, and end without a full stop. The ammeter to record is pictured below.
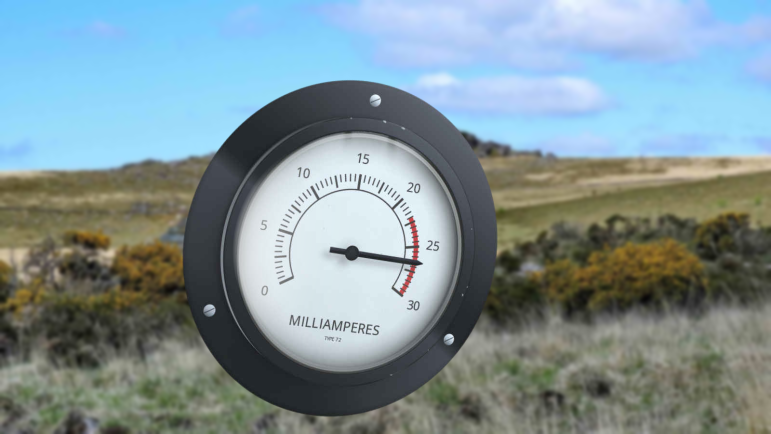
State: 26.5 (mA)
